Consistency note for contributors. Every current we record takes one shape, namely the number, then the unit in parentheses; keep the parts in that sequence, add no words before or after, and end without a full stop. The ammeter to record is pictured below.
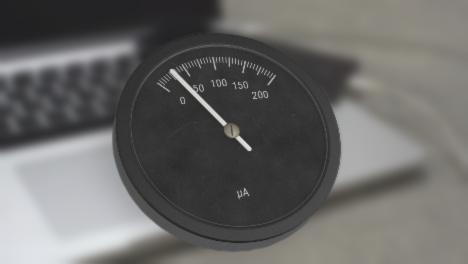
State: 25 (µA)
